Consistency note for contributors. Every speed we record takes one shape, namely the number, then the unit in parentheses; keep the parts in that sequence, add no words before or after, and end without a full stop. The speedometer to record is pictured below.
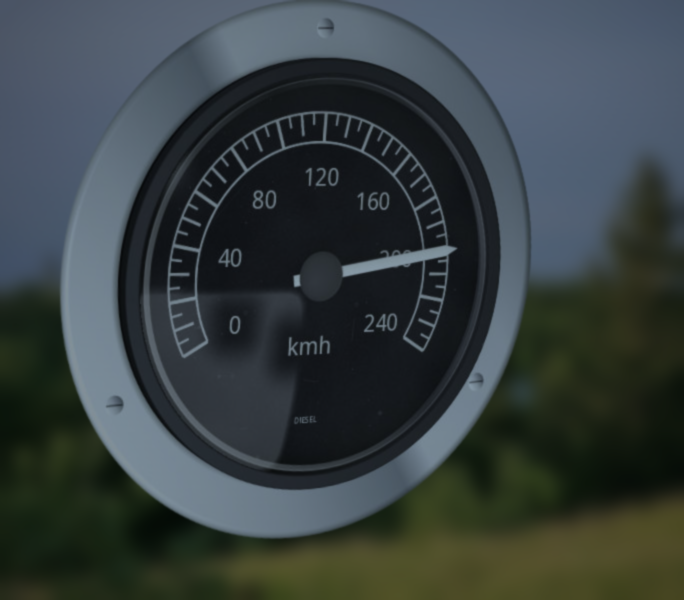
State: 200 (km/h)
